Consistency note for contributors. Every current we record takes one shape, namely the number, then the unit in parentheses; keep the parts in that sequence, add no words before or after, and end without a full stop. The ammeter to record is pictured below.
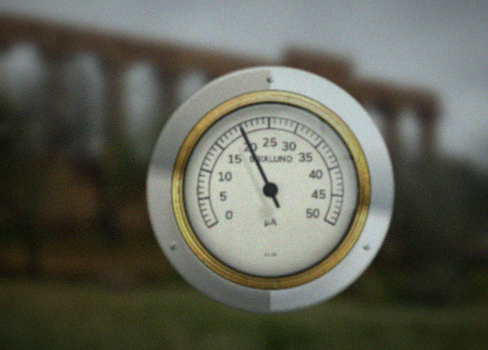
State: 20 (µA)
